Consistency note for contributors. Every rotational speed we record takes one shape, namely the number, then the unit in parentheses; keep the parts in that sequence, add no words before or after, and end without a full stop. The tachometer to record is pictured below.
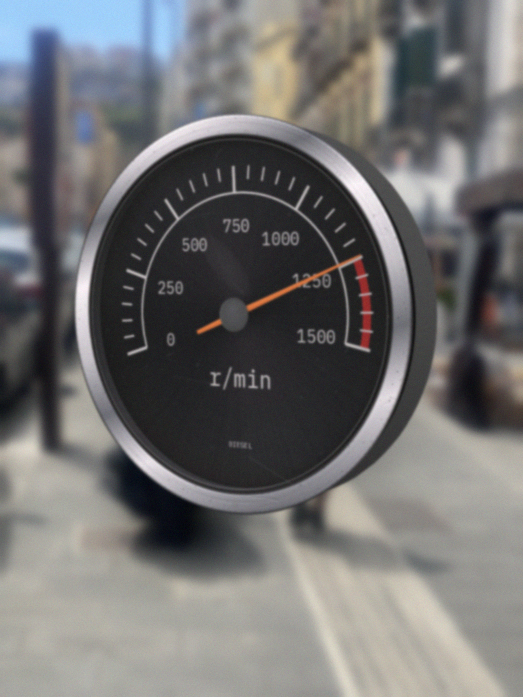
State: 1250 (rpm)
